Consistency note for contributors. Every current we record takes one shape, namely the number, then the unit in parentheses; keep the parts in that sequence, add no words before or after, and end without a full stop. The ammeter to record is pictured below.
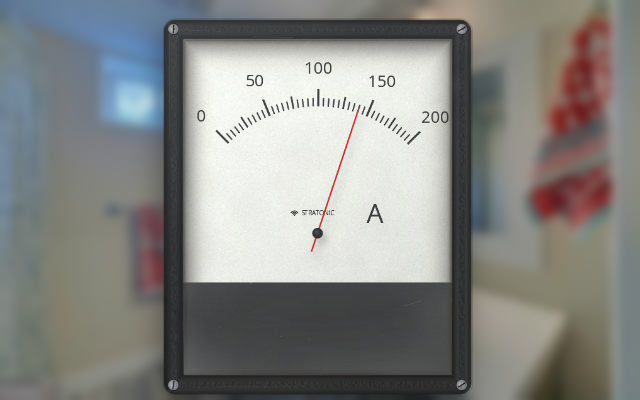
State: 140 (A)
